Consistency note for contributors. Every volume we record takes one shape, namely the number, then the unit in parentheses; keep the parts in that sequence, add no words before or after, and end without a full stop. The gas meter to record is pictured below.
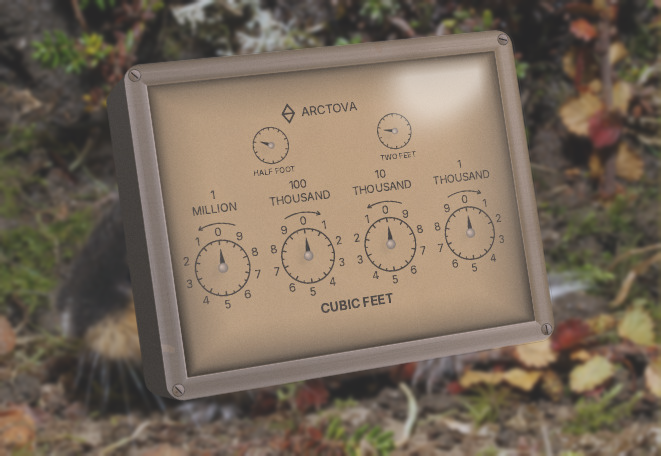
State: 0 (ft³)
